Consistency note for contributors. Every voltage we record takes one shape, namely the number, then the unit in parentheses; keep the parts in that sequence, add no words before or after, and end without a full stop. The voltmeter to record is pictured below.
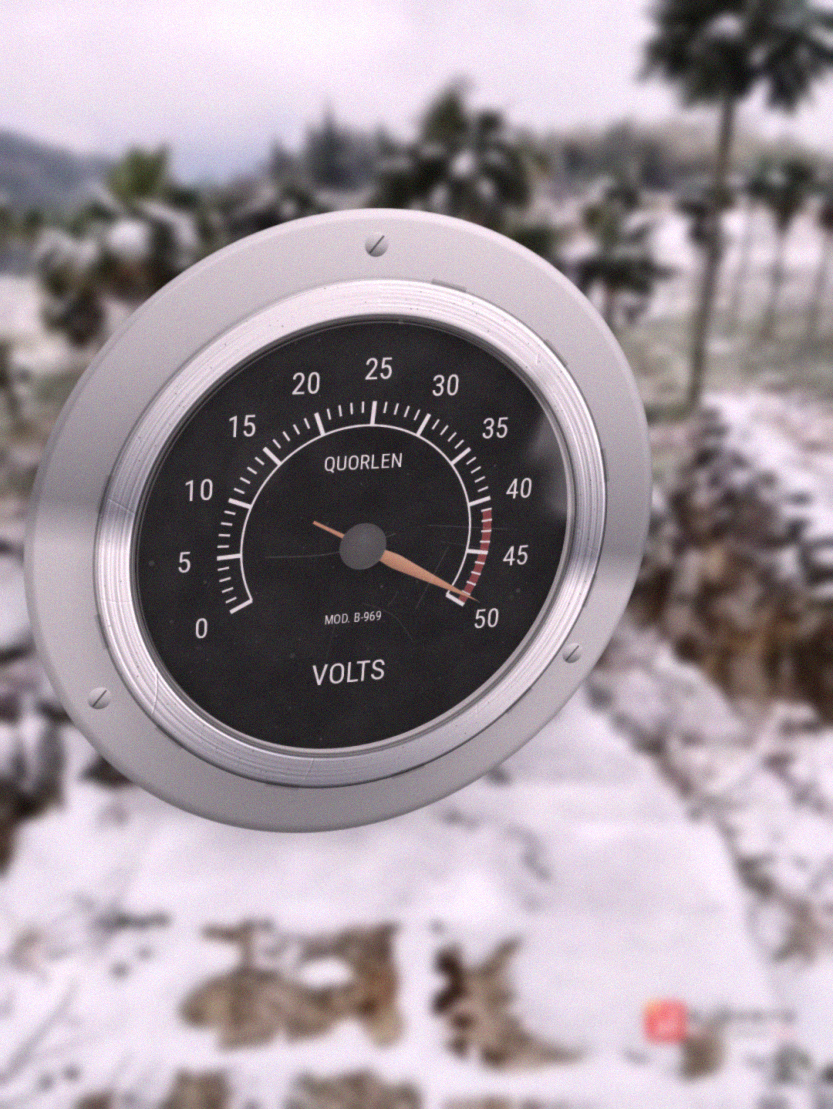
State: 49 (V)
